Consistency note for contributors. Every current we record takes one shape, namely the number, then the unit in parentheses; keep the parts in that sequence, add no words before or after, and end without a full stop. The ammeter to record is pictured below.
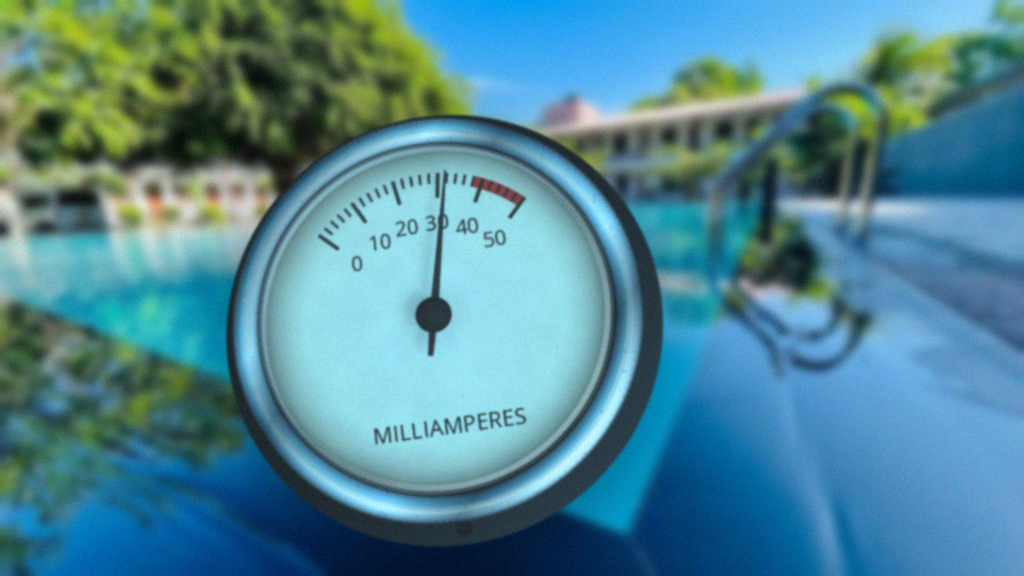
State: 32 (mA)
